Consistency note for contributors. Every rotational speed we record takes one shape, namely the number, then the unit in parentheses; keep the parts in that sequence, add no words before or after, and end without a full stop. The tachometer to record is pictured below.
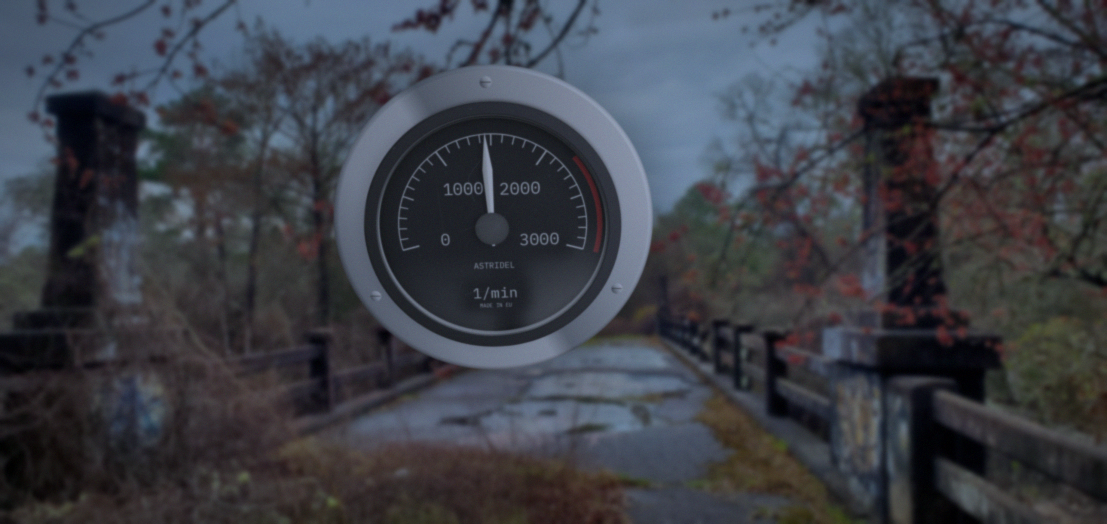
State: 1450 (rpm)
